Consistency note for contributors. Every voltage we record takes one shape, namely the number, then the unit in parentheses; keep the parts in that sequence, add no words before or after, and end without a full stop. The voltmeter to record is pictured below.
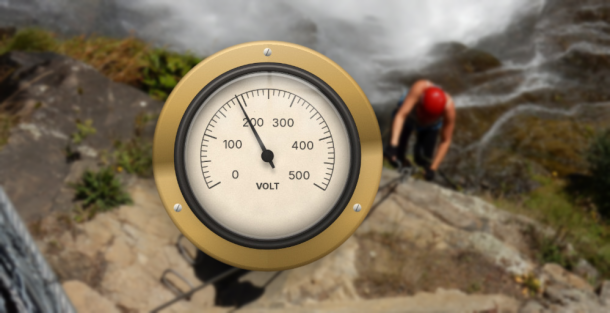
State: 190 (V)
